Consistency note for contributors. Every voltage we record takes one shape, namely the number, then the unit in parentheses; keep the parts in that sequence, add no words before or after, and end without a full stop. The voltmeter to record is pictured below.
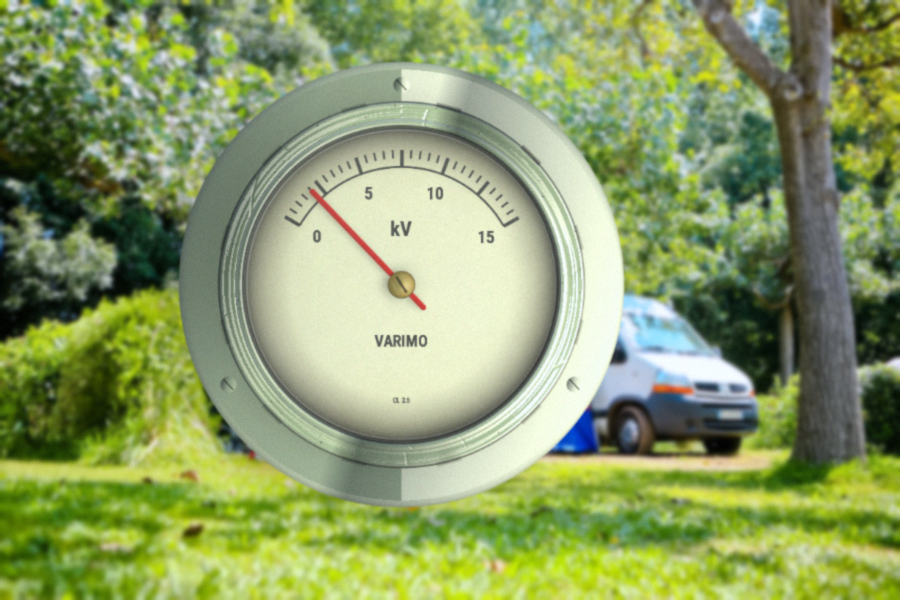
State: 2 (kV)
